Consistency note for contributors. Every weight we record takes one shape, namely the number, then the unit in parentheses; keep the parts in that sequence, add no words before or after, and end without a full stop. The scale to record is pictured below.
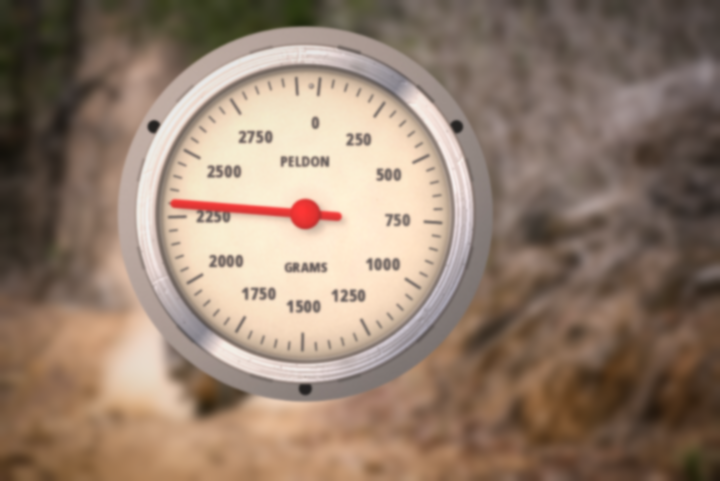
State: 2300 (g)
